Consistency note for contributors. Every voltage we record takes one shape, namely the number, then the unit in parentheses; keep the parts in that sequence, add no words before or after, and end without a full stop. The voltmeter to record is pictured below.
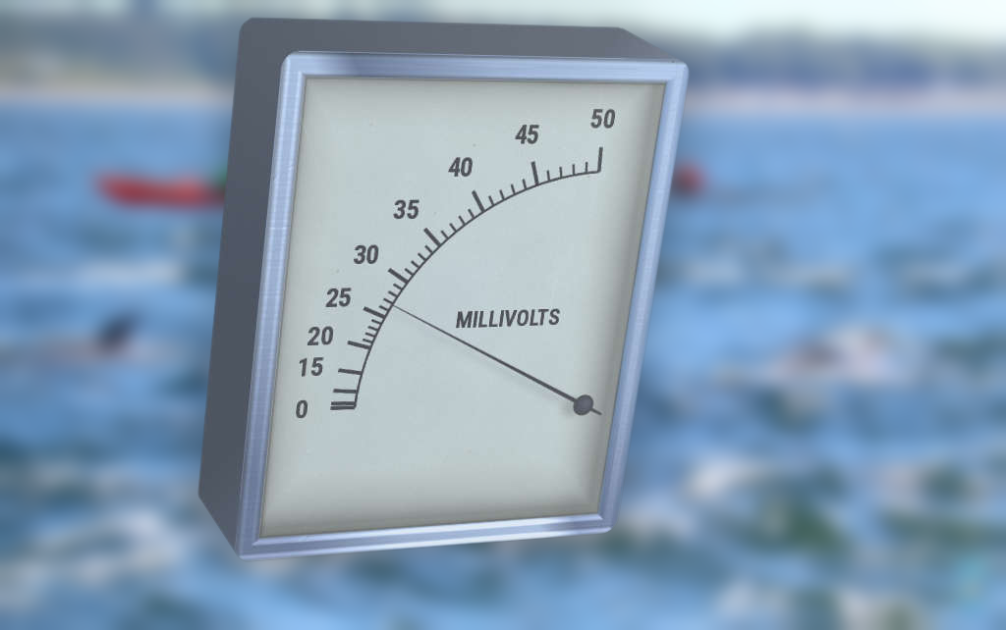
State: 27 (mV)
